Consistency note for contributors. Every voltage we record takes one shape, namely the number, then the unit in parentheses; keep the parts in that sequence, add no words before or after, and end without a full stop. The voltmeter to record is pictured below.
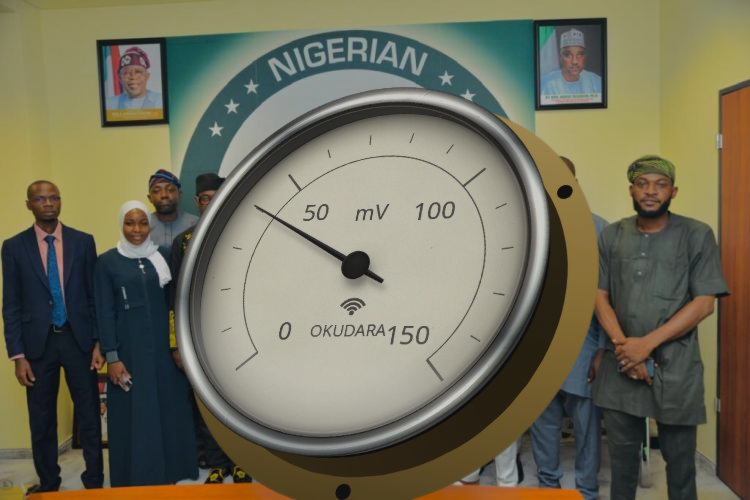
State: 40 (mV)
